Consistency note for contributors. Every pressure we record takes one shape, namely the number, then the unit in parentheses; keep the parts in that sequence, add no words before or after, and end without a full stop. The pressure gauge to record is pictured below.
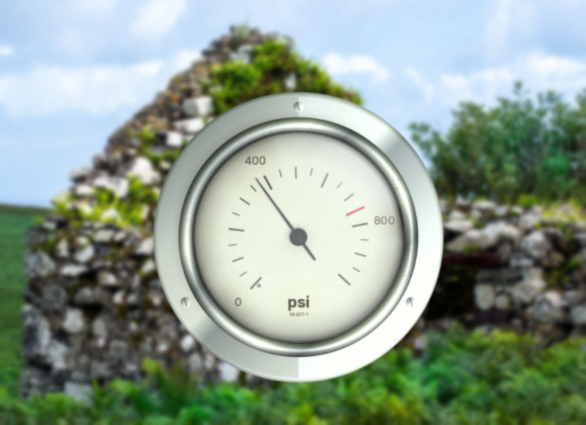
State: 375 (psi)
